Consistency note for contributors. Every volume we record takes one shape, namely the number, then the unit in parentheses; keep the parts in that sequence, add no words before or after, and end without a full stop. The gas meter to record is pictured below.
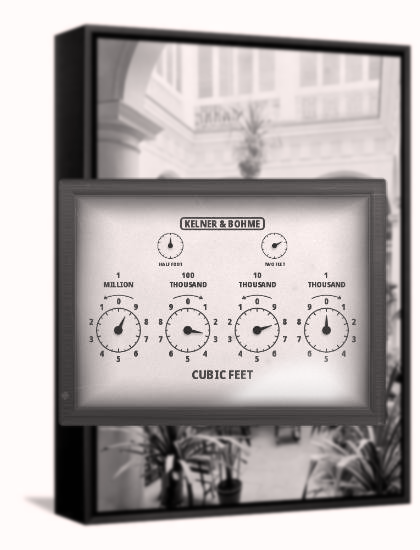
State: 928000 (ft³)
